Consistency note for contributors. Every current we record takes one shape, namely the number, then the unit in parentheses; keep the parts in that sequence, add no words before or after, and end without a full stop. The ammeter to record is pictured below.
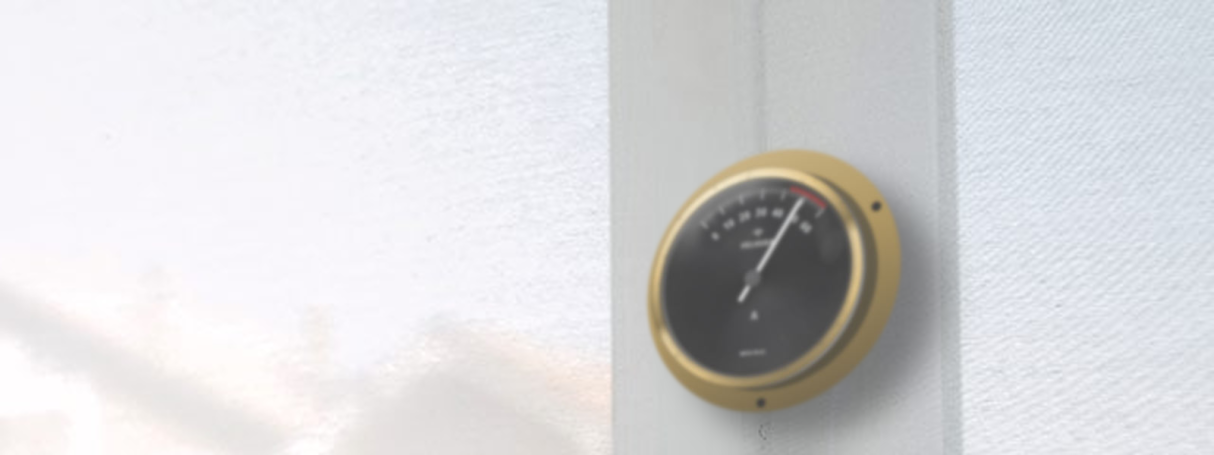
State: 50 (A)
